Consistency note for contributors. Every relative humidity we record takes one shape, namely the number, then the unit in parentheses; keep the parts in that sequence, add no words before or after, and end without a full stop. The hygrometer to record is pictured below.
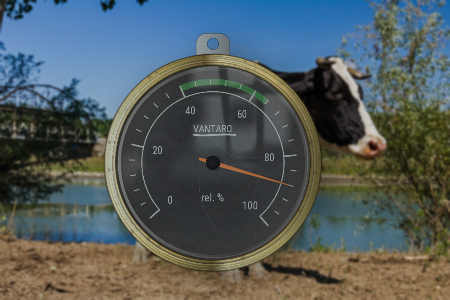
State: 88 (%)
